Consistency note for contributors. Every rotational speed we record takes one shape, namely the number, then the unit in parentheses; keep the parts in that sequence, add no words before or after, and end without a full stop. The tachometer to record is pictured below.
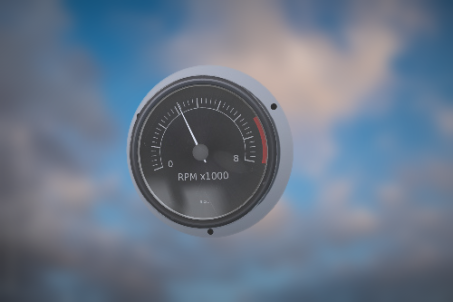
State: 3200 (rpm)
